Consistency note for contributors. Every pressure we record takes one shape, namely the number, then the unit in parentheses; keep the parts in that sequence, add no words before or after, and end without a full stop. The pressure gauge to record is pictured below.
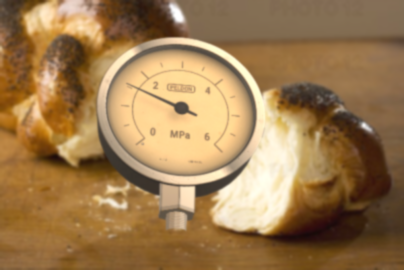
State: 1.5 (MPa)
